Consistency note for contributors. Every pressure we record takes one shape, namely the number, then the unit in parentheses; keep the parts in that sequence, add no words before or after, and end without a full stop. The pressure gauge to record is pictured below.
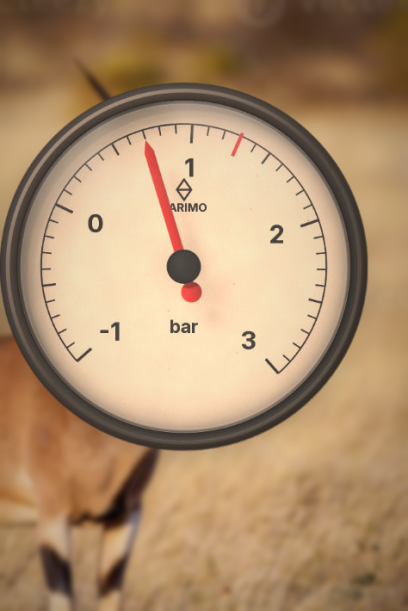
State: 0.7 (bar)
